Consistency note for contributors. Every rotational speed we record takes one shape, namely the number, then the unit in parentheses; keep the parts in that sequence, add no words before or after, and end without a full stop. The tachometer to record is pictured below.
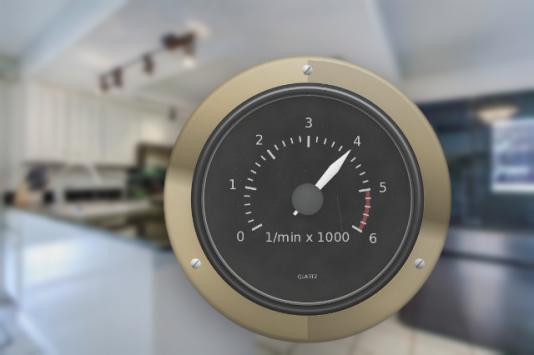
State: 4000 (rpm)
